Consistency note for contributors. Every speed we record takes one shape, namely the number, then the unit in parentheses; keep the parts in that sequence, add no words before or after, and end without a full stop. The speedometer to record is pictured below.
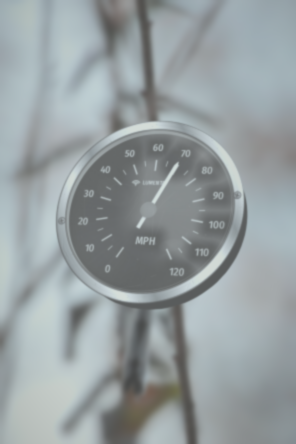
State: 70 (mph)
